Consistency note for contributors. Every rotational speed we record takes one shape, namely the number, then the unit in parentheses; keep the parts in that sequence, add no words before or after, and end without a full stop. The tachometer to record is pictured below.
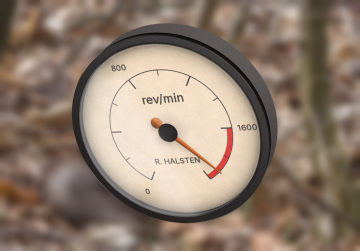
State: 1900 (rpm)
